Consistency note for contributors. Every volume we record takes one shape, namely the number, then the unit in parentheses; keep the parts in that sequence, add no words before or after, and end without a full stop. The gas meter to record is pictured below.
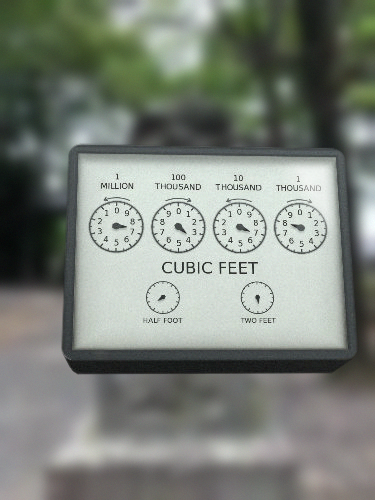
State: 736800 (ft³)
